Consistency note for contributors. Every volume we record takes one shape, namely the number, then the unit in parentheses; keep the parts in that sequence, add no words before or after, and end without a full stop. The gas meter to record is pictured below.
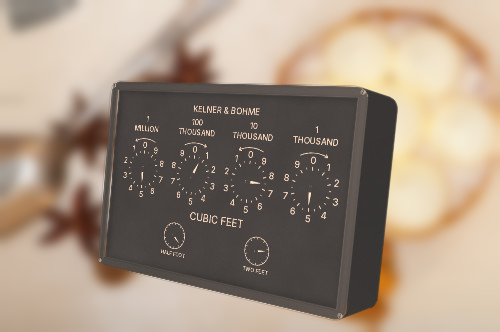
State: 507500 (ft³)
